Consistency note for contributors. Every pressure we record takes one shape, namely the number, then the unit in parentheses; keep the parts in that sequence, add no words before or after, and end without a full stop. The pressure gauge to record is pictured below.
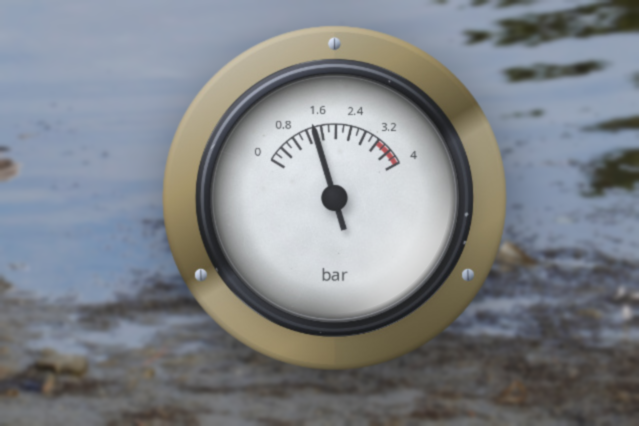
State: 1.4 (bar)
